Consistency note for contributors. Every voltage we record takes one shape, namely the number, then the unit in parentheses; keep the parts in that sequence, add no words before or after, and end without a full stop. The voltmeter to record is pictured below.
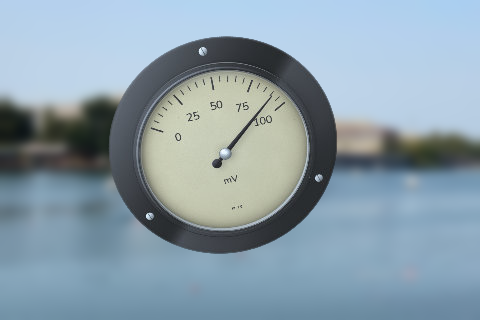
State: 90 (mV)
